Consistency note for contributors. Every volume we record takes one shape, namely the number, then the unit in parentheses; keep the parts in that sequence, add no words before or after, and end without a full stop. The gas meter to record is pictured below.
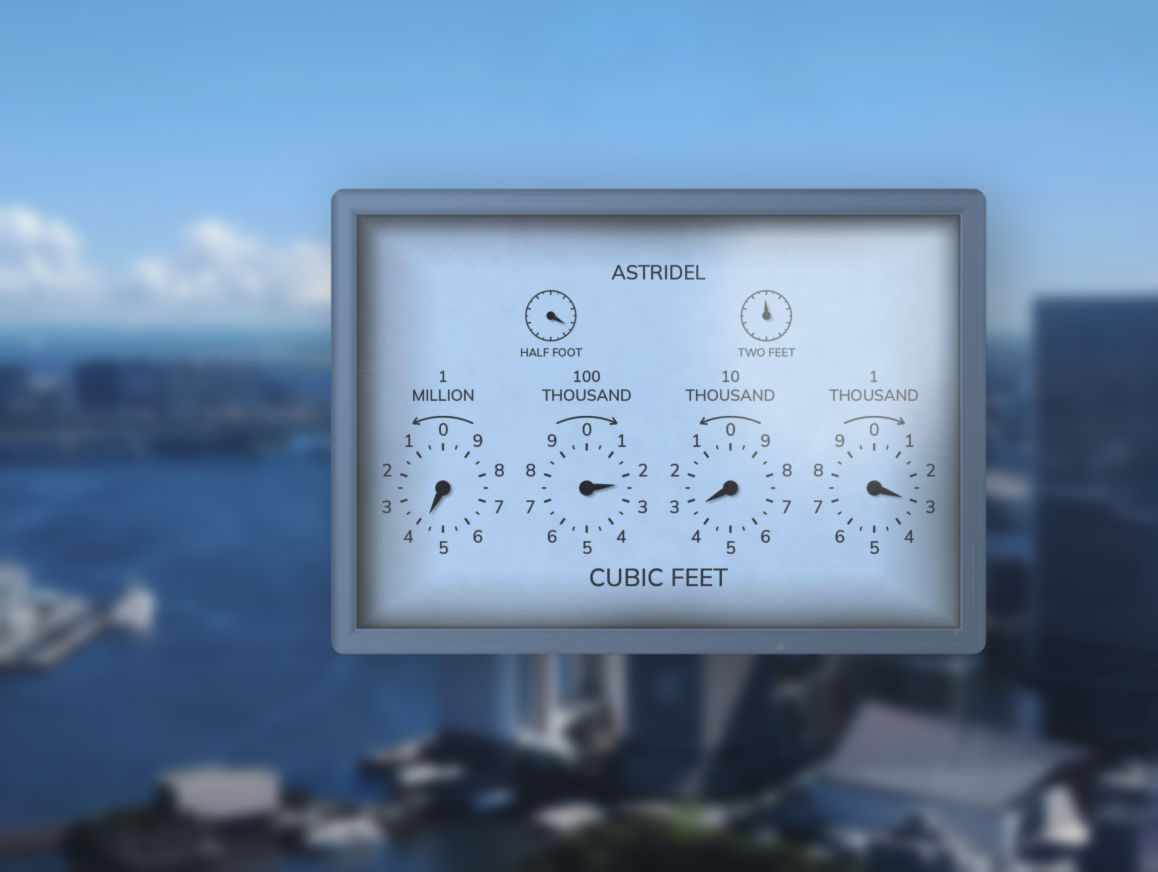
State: 423300 (ft³)
